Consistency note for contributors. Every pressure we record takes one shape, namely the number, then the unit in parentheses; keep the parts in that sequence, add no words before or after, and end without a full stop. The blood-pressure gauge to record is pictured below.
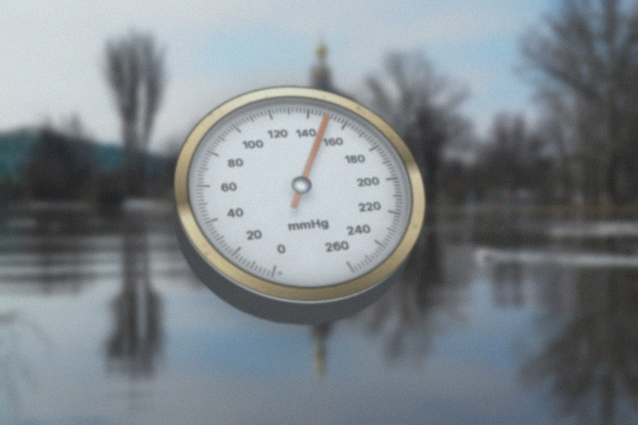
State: 150 (mmHg)
